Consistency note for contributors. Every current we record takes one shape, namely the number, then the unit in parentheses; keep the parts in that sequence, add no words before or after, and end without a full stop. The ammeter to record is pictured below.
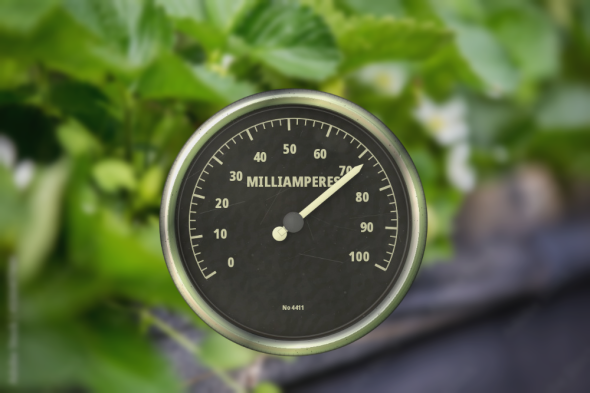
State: 72 (mA)
